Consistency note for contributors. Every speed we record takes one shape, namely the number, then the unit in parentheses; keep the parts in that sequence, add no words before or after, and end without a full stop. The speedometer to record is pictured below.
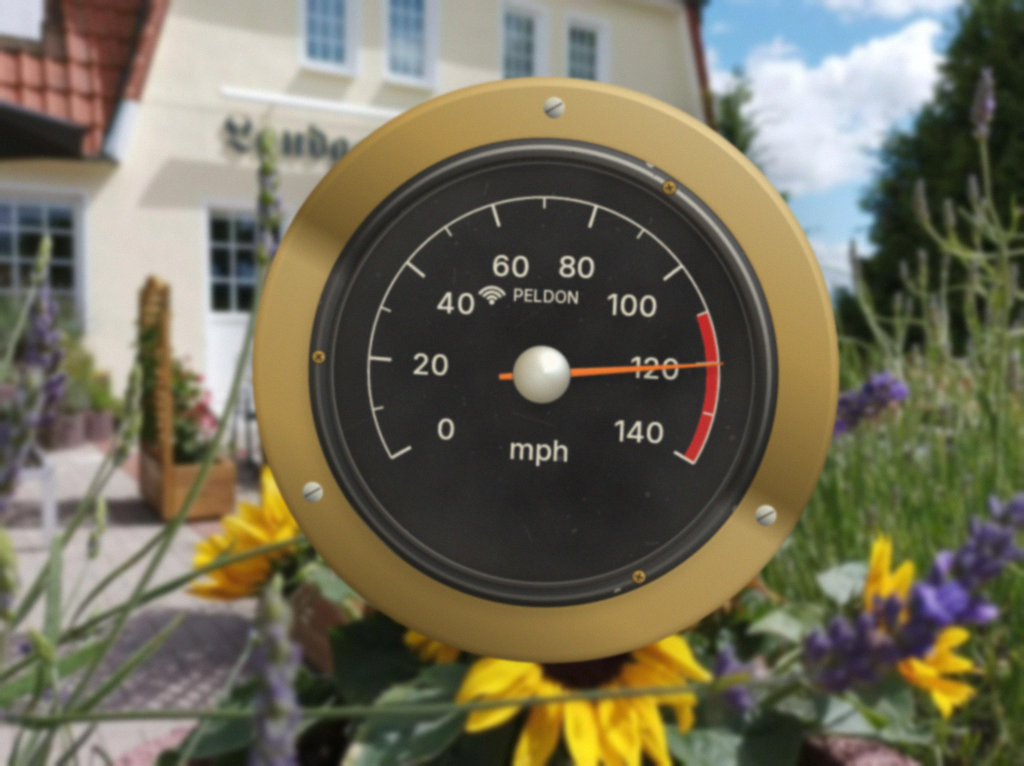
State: 120 (mph)
